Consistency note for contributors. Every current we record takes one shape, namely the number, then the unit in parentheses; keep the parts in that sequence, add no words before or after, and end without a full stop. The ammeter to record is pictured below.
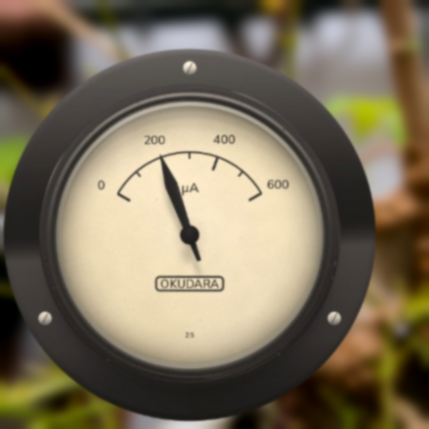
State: 200 (µA)
